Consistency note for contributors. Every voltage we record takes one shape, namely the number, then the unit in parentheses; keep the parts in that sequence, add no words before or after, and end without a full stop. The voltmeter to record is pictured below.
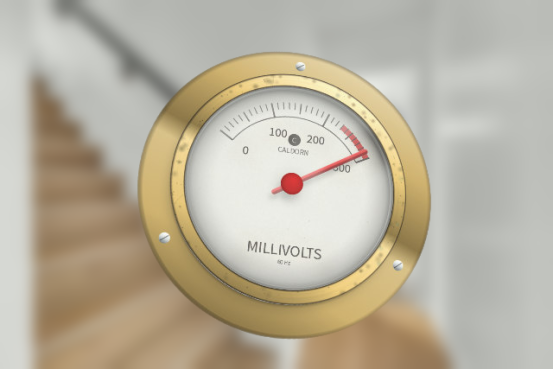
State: 290 (mV)
